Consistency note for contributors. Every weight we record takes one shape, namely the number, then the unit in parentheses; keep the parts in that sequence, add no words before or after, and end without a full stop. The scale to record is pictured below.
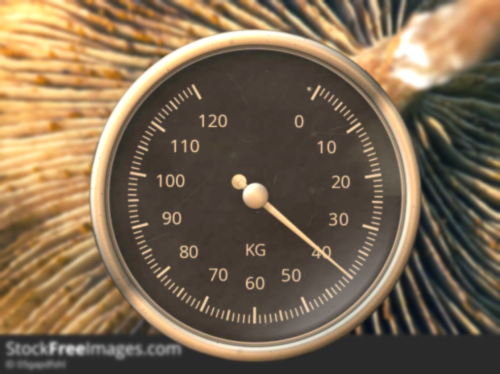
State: 40 (kg)
